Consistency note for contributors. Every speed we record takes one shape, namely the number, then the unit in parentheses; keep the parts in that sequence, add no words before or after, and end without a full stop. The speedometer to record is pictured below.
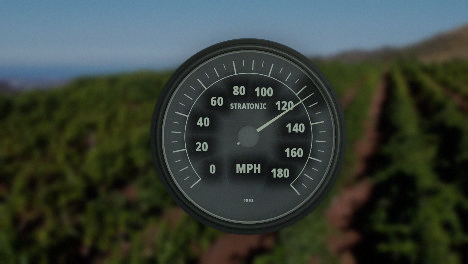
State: 125 (mph)
